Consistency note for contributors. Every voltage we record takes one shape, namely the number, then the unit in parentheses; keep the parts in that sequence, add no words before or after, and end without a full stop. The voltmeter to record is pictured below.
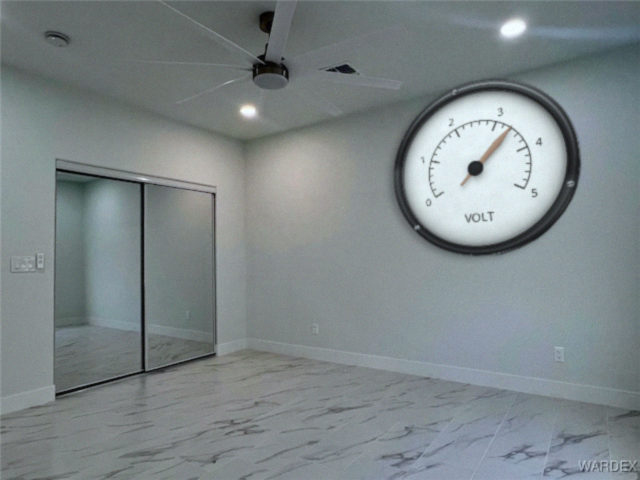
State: 3.4 (V)
